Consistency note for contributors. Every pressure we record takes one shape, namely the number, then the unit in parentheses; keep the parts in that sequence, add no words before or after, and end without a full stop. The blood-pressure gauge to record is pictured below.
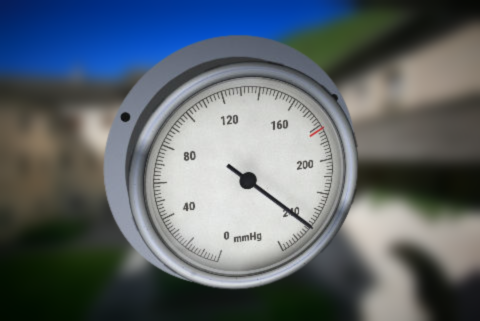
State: 240 (mmHg)
